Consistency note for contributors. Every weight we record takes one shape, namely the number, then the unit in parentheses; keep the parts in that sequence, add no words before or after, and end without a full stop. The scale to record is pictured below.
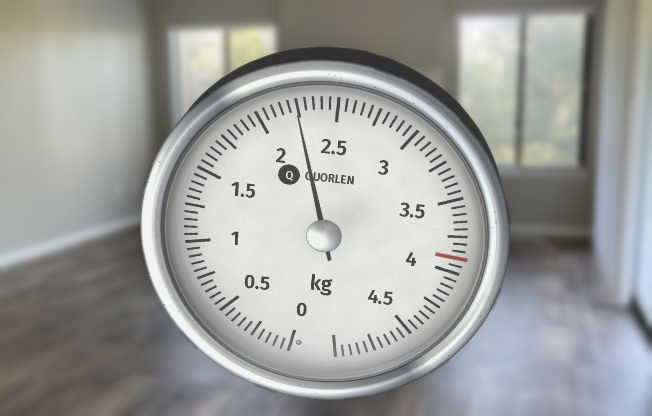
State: 2.25 (kg)
